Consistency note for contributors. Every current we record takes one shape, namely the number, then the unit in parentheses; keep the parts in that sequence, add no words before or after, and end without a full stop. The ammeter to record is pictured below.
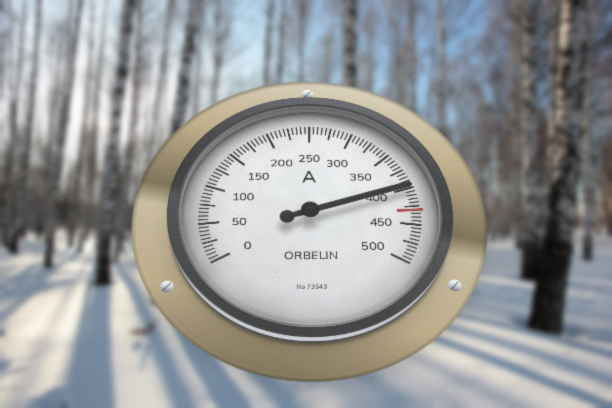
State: 400 (A)
